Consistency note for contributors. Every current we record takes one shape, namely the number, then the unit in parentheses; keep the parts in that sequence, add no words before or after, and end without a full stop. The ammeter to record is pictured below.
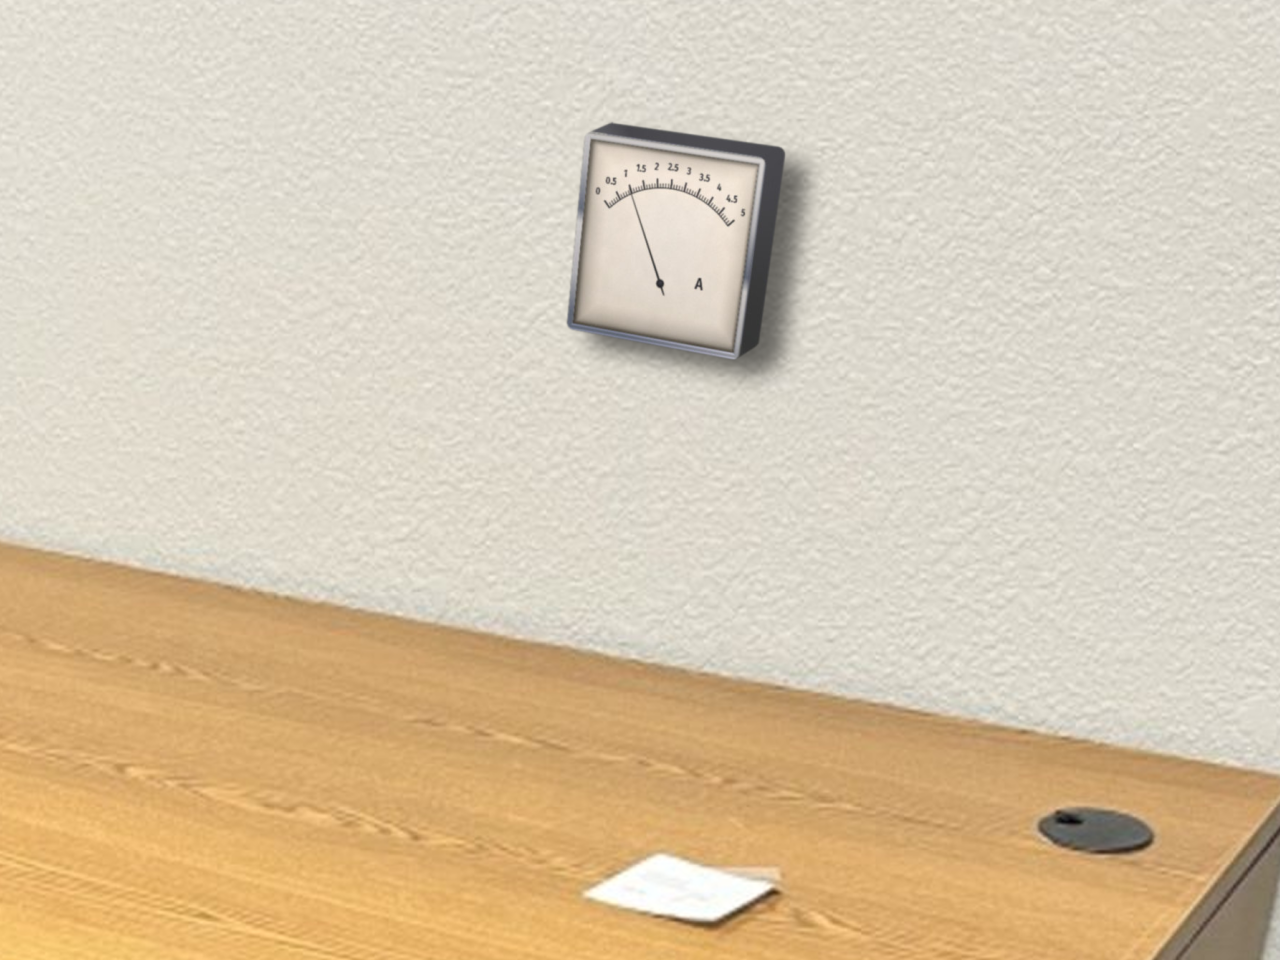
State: 1 (A)
